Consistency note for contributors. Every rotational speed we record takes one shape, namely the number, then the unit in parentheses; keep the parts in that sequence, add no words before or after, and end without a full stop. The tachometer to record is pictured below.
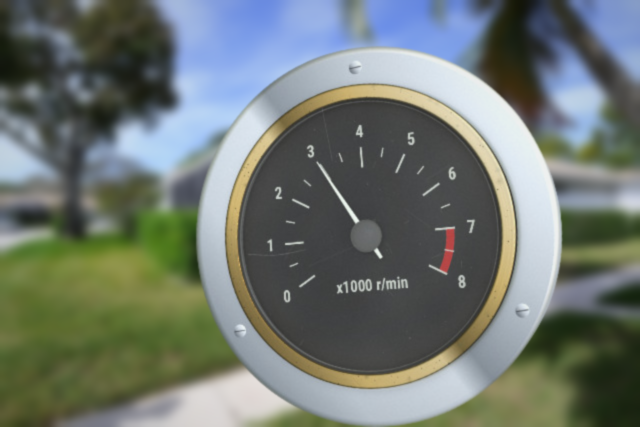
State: 3000 (rpm)
